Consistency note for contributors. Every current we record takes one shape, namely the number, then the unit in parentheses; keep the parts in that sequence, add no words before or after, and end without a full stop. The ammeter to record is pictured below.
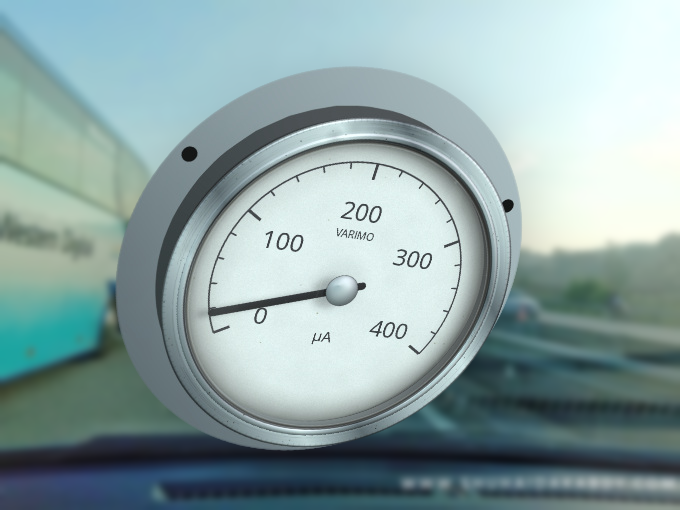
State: 20 (µA)
